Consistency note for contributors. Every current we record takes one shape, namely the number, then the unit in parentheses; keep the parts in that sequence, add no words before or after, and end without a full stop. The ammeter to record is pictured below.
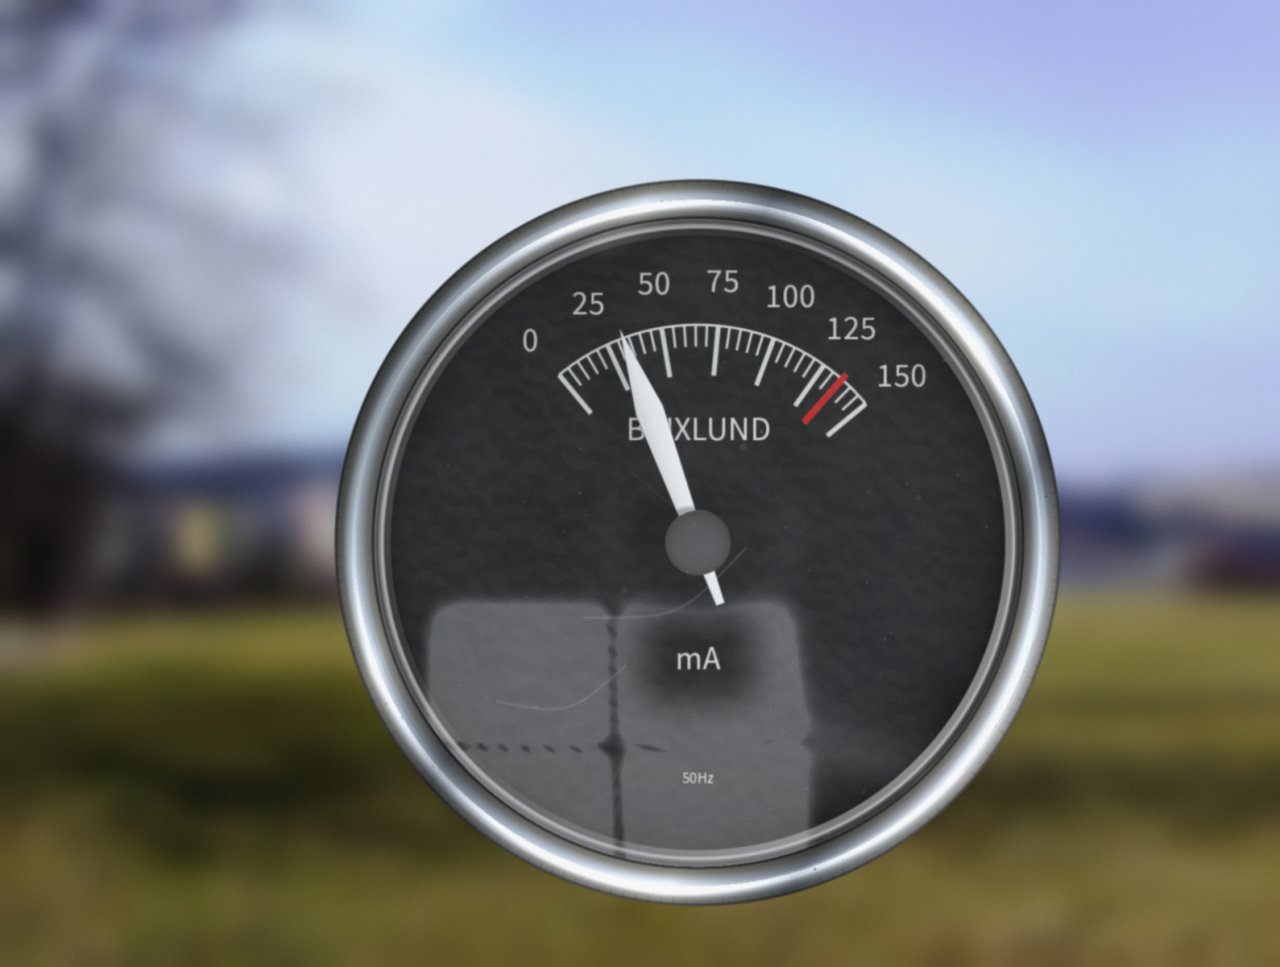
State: 32.5 (mA)
